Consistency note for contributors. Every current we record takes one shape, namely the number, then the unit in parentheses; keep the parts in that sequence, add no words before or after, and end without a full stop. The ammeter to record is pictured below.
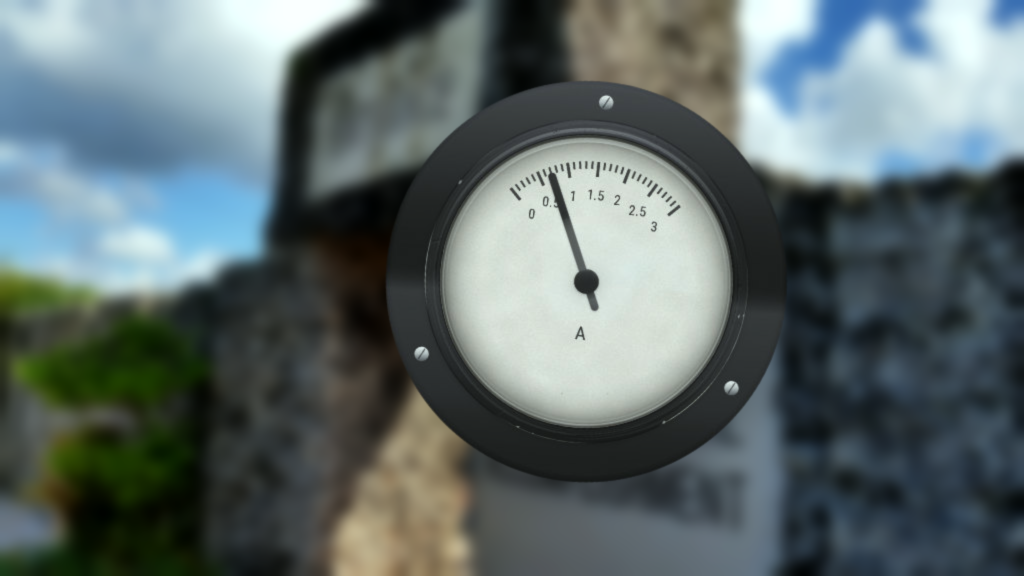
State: 0.7 (A)
